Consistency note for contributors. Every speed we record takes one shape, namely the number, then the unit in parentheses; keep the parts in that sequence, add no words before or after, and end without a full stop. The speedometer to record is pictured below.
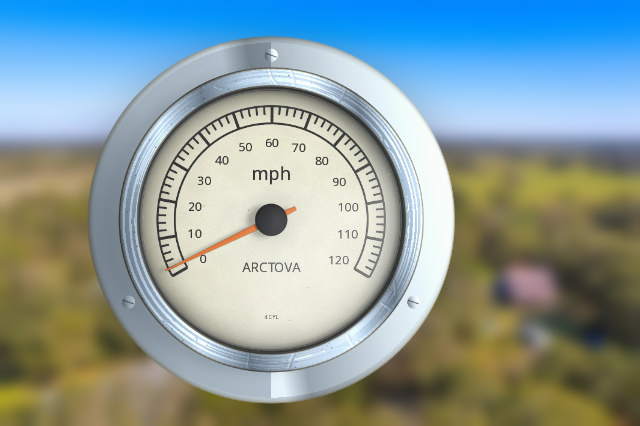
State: 2 (mph)
